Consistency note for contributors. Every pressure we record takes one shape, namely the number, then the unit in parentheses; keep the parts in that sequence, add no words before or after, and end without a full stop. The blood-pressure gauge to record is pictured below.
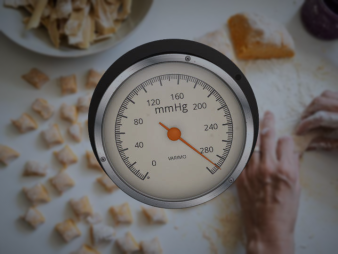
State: 290 (mmHg)
